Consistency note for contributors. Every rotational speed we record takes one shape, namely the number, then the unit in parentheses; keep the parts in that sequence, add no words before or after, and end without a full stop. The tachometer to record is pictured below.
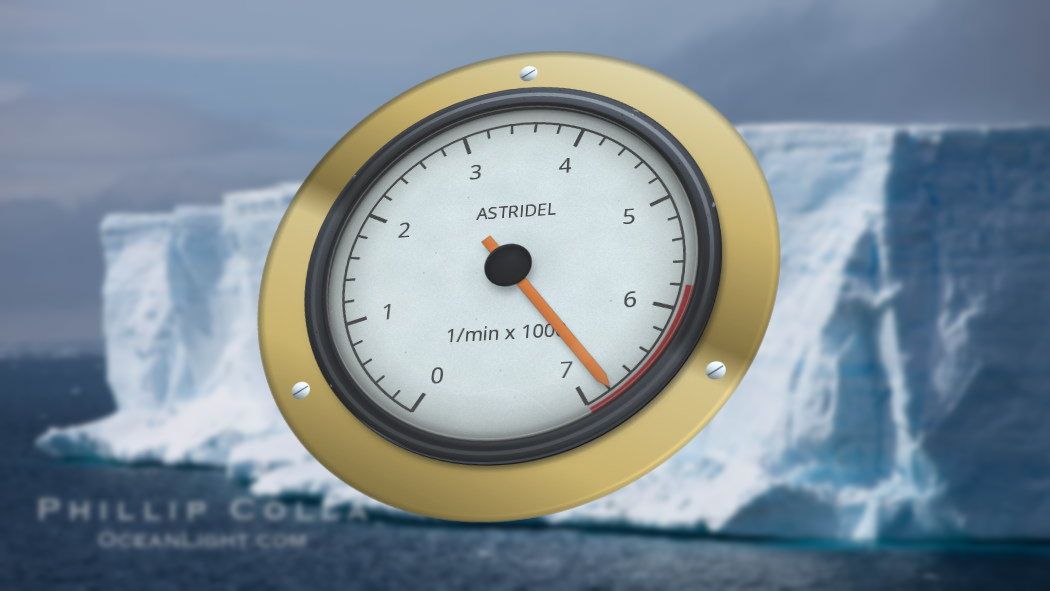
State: 6800 (rpm)
